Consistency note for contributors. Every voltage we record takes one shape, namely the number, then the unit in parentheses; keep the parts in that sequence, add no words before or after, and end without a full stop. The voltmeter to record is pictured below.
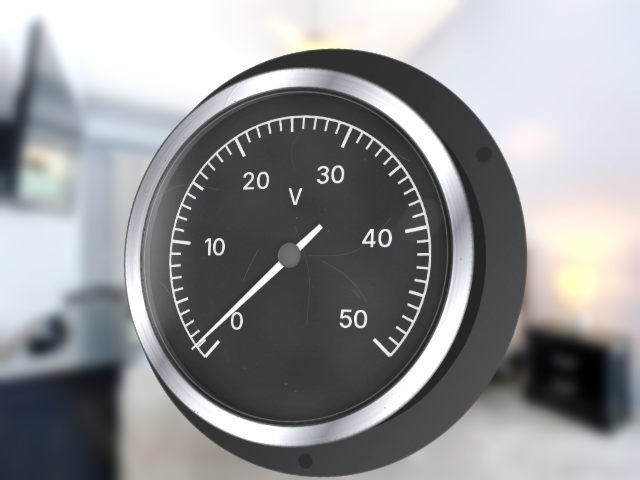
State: 1 (V)
